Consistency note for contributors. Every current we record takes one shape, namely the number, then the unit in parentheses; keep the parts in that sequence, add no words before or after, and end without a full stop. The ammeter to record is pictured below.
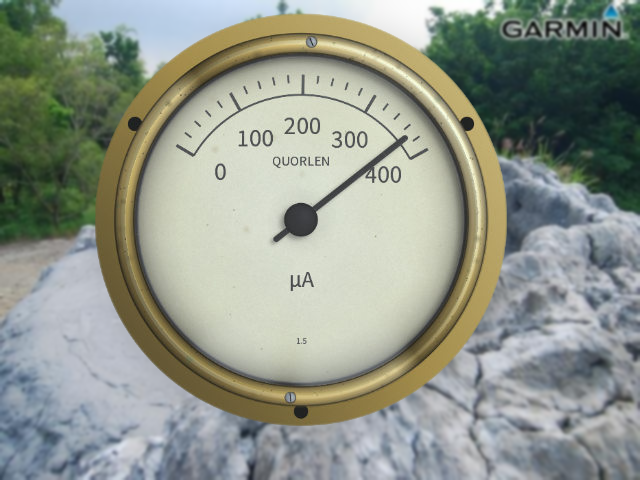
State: 370 (µA)
